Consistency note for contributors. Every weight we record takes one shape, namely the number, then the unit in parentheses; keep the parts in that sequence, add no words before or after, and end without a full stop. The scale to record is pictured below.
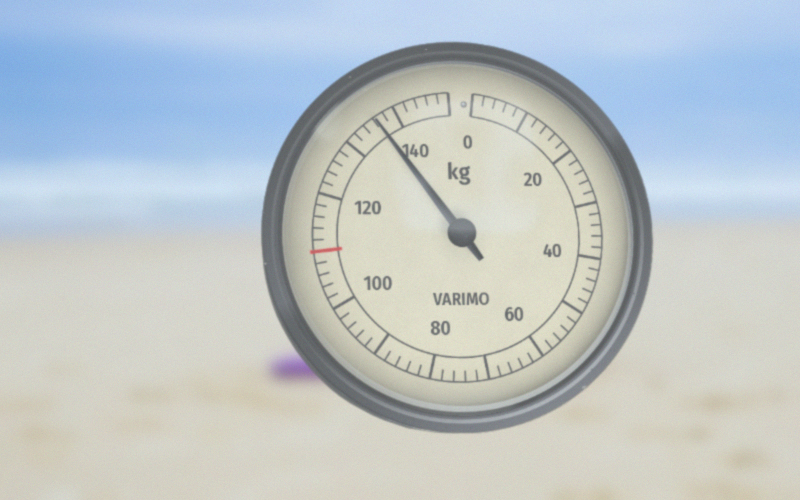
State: 136 (kg)
